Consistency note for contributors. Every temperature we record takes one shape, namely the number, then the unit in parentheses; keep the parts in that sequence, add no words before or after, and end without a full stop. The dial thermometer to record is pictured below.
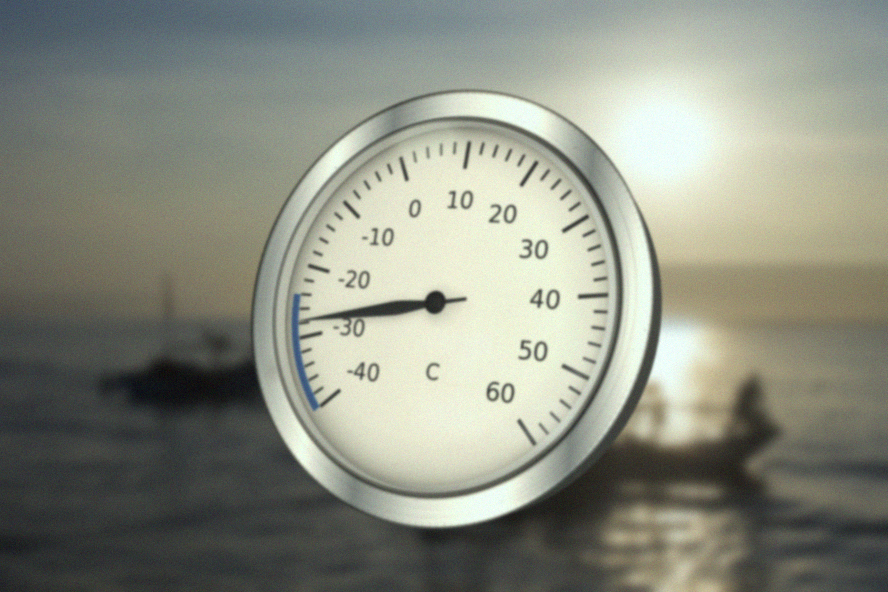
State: -28 (°C)
